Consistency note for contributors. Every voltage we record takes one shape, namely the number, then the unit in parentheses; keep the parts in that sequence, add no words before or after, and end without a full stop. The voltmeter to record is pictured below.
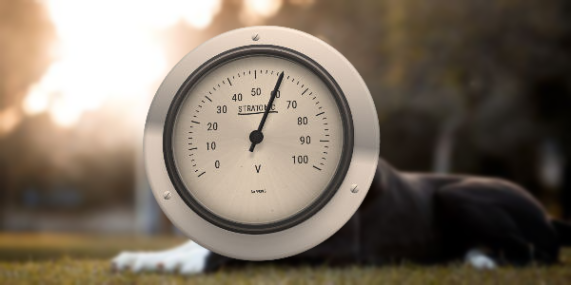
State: 60 (V)
